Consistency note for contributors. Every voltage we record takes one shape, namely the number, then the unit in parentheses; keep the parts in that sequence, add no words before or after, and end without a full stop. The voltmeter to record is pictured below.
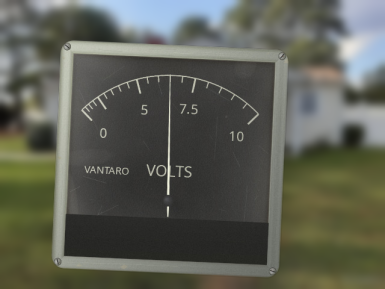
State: 6.5 (V)
